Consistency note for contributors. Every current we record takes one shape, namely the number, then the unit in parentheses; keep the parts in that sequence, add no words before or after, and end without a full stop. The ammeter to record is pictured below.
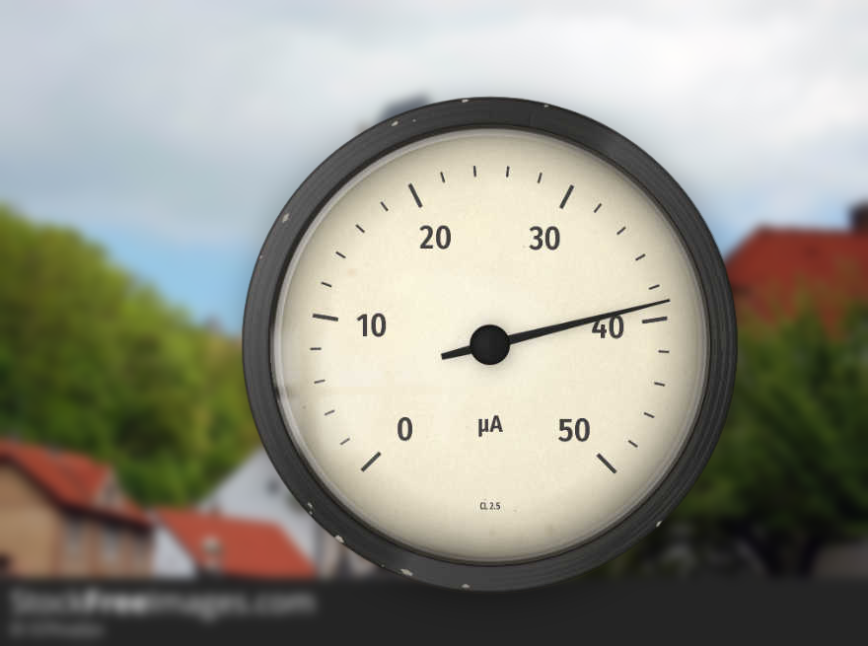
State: 39 (µA)
